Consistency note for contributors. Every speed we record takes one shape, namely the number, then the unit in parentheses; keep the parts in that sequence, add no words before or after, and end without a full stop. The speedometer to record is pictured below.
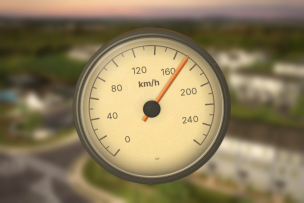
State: 170 (km/h)
